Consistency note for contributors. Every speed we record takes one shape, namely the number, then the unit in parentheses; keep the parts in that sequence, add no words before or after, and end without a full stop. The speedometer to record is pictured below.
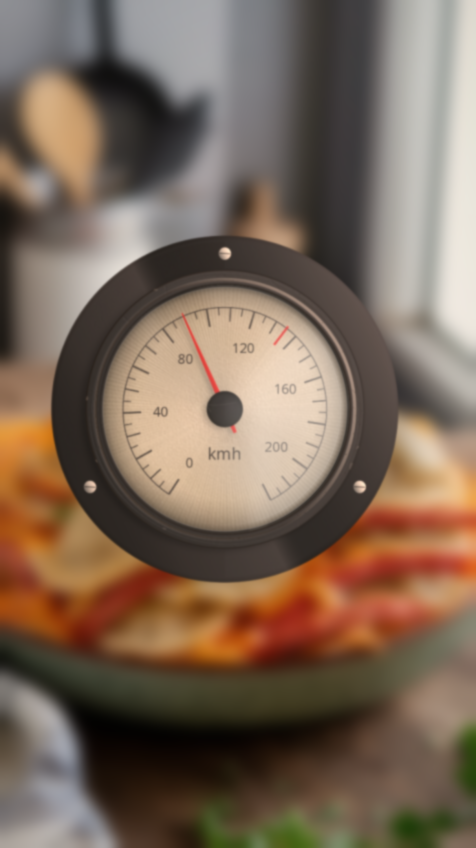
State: 90 (km/h)
